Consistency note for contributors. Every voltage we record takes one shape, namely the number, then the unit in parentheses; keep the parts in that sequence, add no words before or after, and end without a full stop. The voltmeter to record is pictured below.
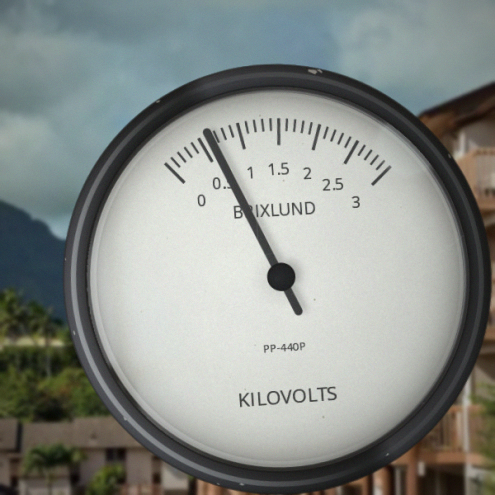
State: 0.6 (kV)
